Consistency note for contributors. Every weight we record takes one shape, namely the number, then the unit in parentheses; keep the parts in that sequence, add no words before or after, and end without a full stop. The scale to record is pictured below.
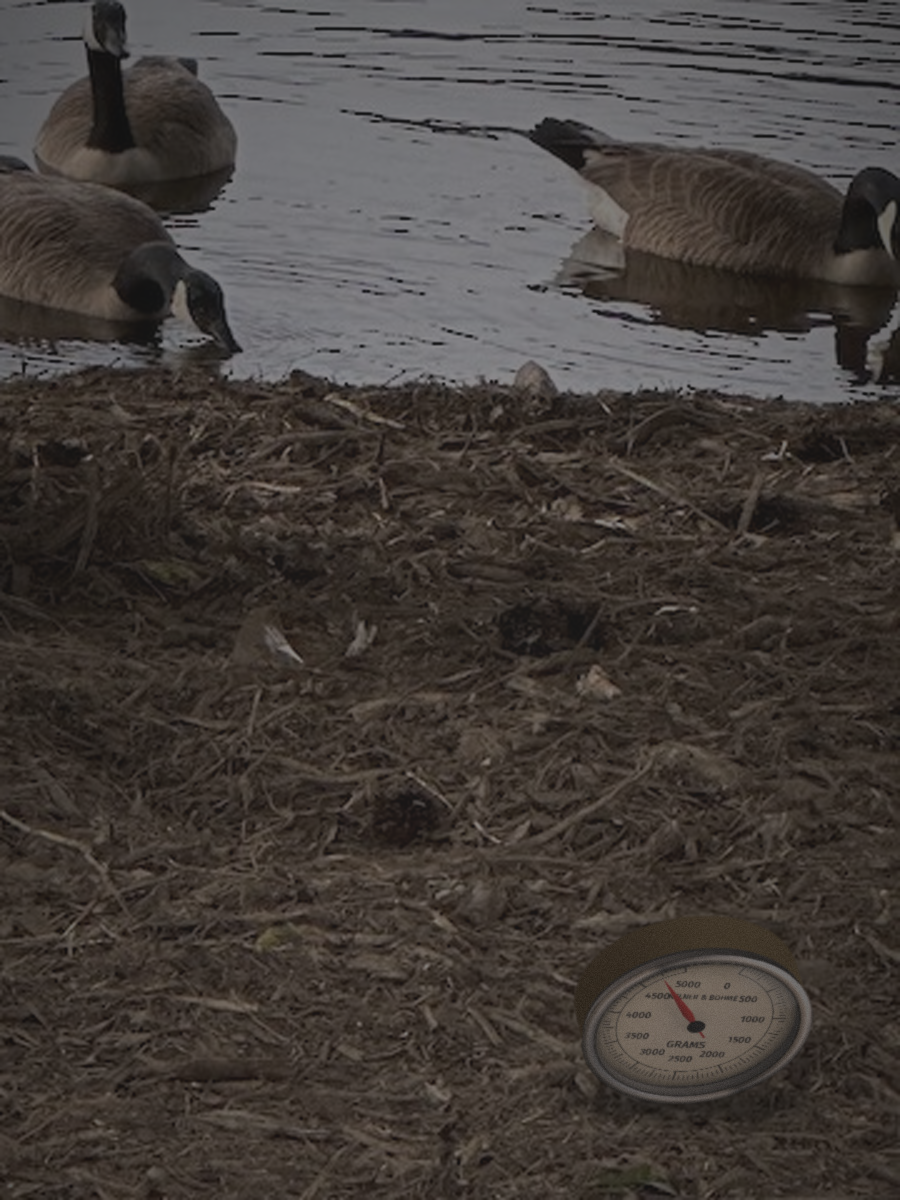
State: 4750 (g)
